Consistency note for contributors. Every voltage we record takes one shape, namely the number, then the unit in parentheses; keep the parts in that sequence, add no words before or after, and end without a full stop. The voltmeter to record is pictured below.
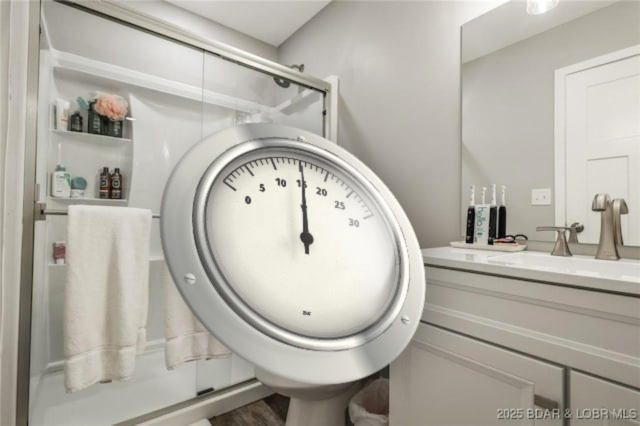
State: 15 (V)
